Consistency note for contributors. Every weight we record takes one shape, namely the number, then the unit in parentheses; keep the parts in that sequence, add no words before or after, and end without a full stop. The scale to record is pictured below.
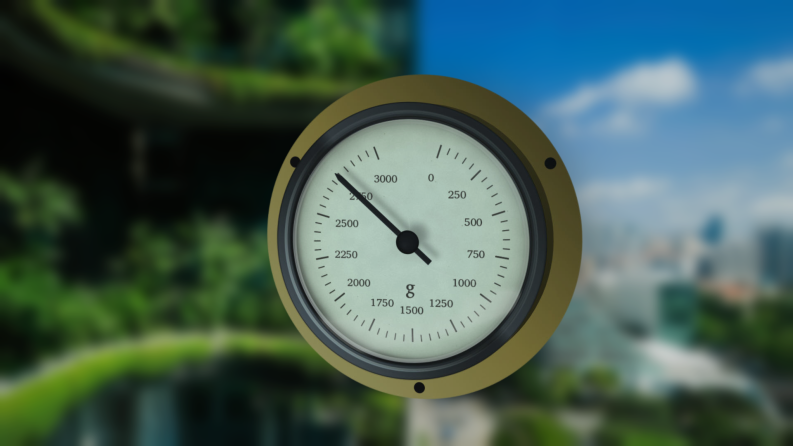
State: 2750 (g)
